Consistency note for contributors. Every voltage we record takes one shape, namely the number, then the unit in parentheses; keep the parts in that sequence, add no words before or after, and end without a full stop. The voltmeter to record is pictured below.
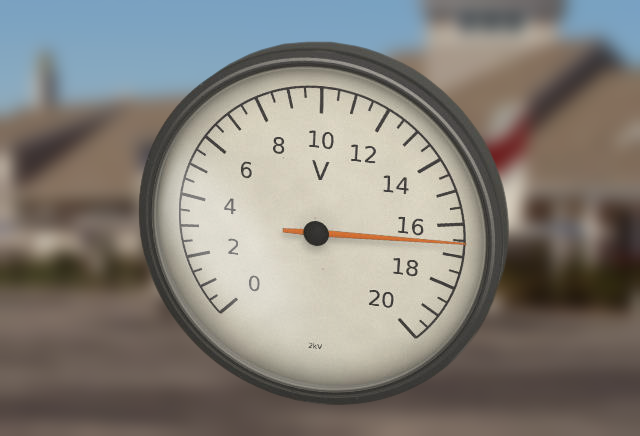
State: 16.5 (V)
